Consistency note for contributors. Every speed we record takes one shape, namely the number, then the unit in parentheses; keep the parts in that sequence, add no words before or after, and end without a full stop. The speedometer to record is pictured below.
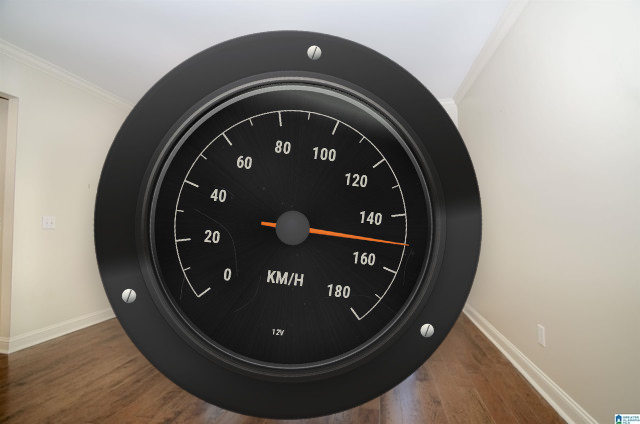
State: 150 (km/h)
